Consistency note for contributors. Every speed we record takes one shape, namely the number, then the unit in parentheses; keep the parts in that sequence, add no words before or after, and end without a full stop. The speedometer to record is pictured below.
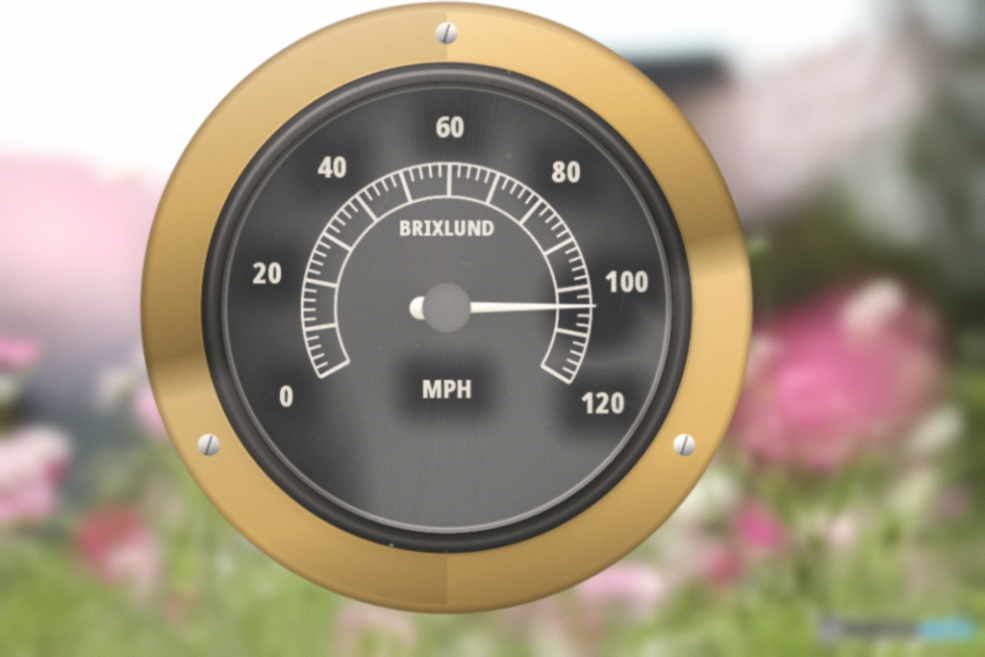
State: 104 (mph)
